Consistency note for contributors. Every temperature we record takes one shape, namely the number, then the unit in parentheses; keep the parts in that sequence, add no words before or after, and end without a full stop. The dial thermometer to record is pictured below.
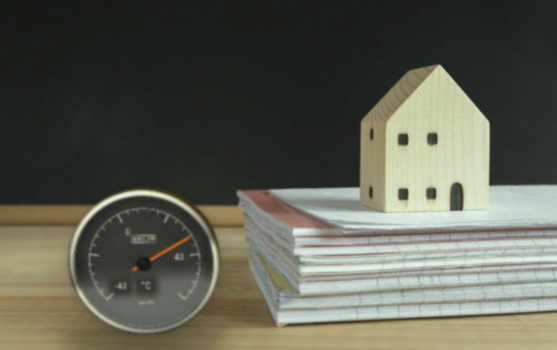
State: 32 (°C)
